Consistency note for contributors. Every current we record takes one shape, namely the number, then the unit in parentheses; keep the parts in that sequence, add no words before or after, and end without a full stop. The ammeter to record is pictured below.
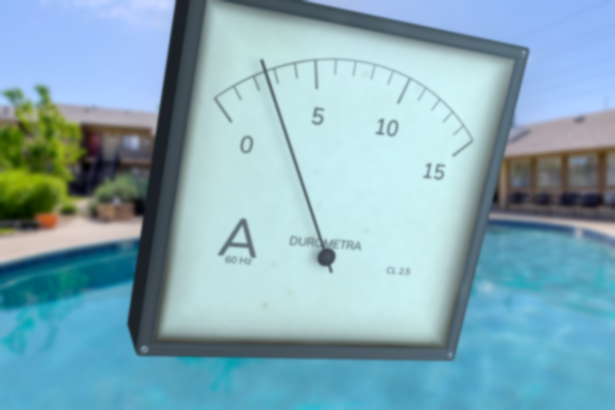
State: 2.5 (A)
